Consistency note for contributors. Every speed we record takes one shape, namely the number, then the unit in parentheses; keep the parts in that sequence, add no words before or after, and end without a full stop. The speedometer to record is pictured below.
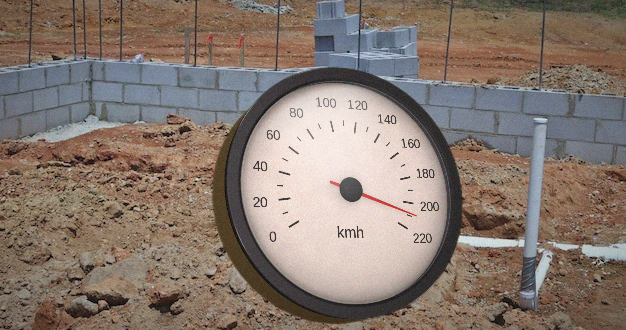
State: 210 (km/h)
